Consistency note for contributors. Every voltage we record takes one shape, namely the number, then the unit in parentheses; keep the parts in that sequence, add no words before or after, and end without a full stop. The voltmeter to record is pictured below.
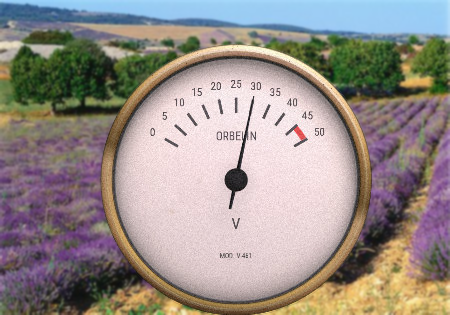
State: 30 (V)
